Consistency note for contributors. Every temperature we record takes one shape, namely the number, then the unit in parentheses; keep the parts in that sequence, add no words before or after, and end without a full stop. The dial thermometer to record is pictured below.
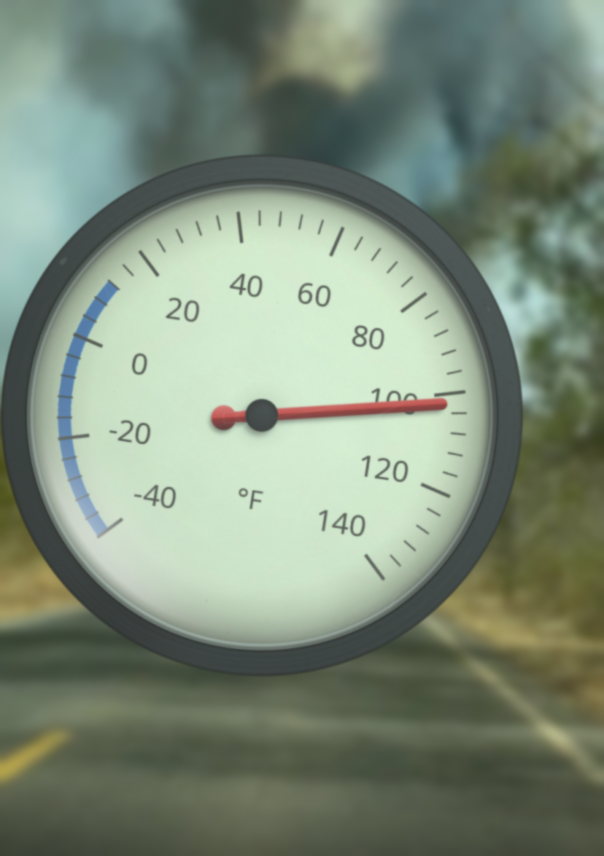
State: 102 (°F)
